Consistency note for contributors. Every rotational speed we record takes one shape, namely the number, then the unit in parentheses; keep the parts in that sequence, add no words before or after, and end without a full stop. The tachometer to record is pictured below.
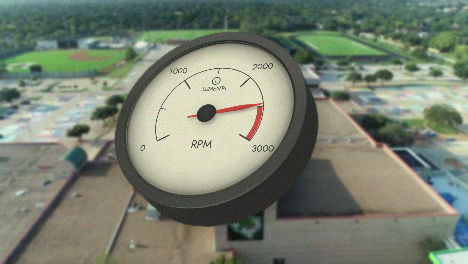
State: 2500 (rpm)
